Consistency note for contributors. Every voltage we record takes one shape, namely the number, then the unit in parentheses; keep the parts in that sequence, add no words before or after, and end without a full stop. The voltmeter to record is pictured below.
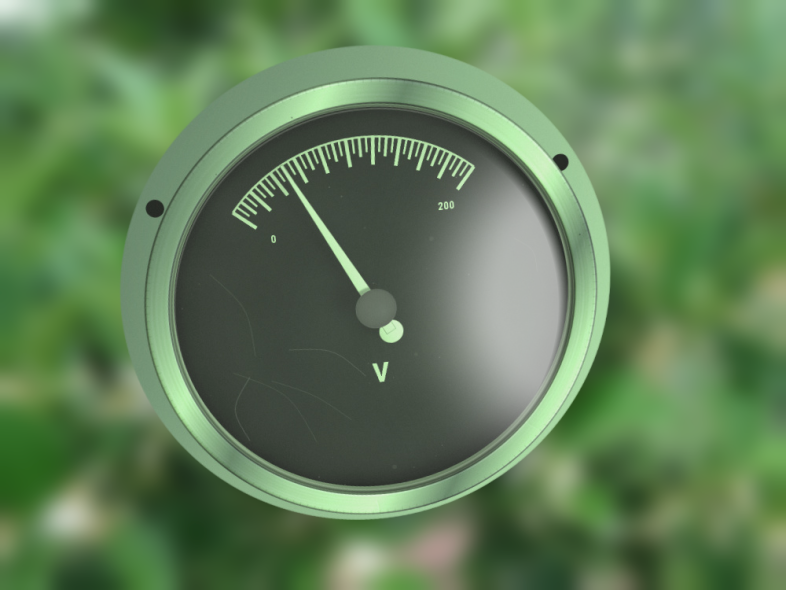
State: 50 (V)
